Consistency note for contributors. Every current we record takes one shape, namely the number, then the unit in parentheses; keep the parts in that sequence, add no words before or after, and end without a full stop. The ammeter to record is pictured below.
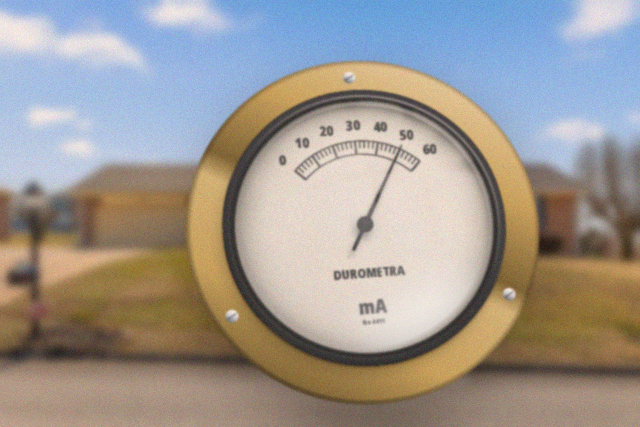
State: 50 (mA)
